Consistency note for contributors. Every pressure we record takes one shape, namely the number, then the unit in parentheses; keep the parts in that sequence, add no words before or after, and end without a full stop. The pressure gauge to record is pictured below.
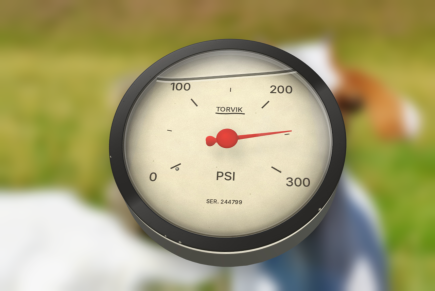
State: 250 (psi)
